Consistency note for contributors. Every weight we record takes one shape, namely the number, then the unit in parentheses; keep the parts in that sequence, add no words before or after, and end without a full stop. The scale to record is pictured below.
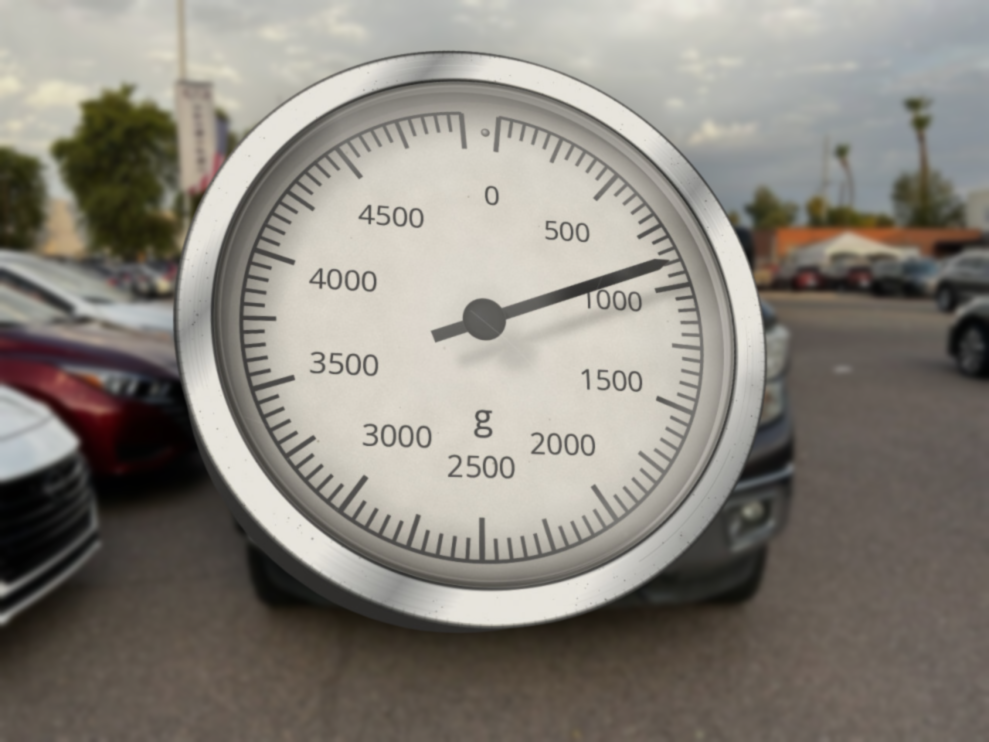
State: 900 (g)
